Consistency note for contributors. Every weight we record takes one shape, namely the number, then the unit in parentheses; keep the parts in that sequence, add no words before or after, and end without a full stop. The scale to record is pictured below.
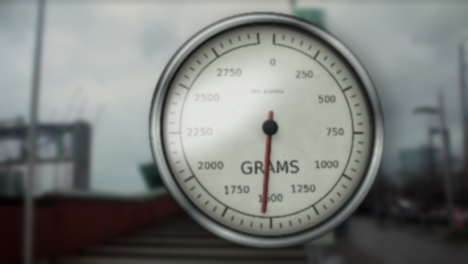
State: 1550 (g)
